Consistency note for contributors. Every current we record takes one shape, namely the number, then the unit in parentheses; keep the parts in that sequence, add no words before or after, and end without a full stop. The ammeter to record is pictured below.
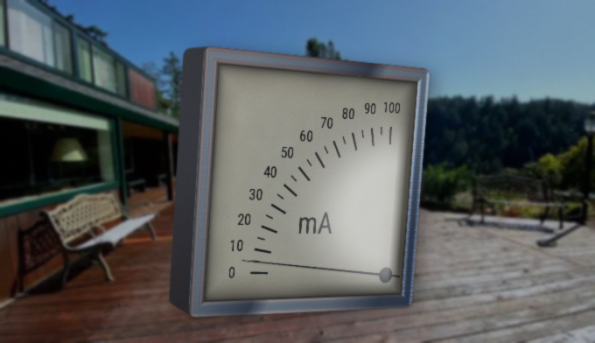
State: 5 (mA)
